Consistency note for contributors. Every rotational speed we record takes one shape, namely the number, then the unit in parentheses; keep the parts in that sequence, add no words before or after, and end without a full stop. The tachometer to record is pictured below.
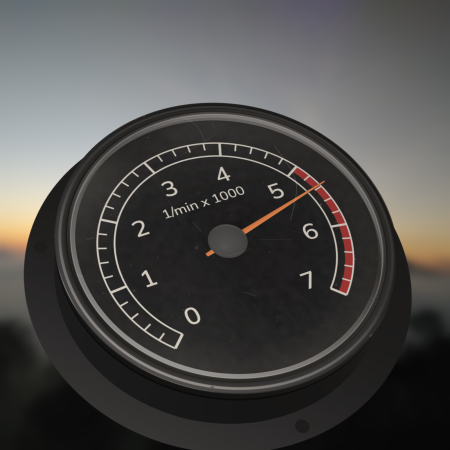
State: 5400 (rpm)
